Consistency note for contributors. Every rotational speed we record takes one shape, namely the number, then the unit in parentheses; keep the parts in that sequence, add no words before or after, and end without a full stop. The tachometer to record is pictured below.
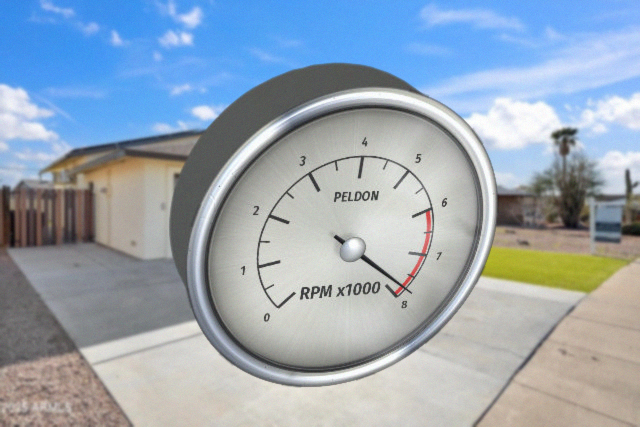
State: 7750 (rpm)
